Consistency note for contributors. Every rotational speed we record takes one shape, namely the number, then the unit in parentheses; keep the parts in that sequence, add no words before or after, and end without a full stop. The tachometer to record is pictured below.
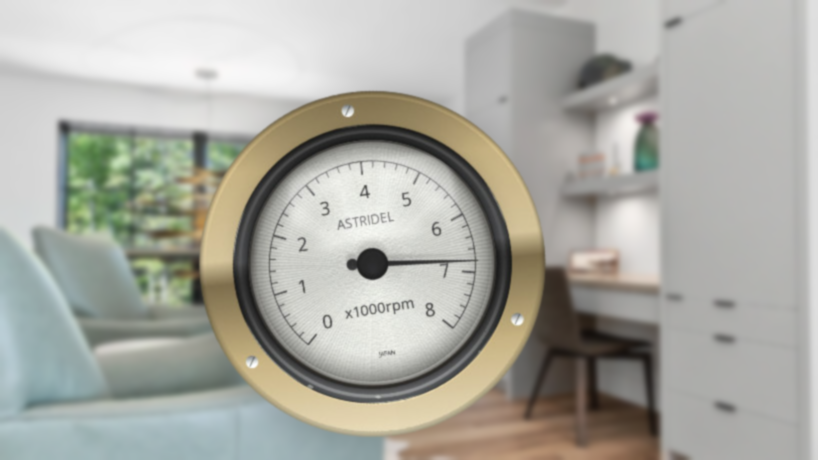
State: 6800 (rpm)
